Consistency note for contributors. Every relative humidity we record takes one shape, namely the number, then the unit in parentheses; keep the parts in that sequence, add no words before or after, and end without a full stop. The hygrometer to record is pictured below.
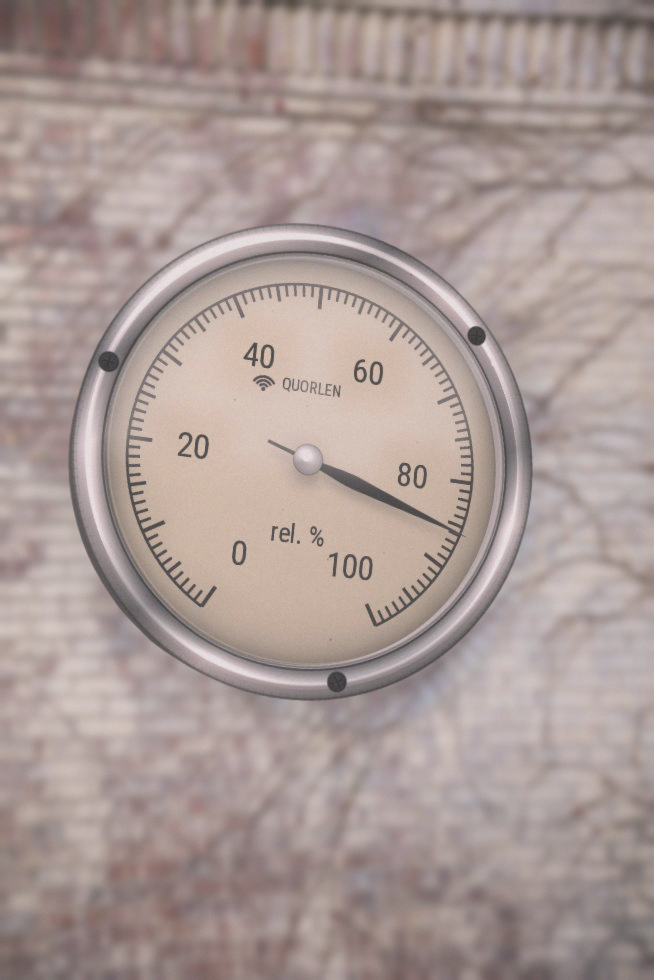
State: 86 (%)
